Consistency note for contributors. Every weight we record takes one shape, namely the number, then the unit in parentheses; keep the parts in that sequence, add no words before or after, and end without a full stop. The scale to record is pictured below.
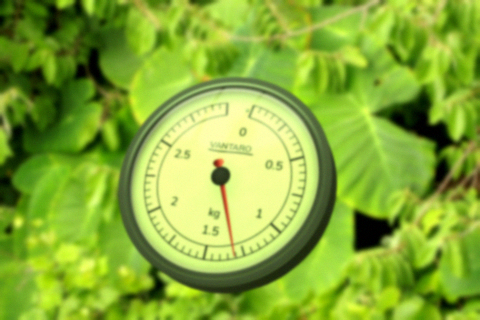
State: 1.3 (kg)
